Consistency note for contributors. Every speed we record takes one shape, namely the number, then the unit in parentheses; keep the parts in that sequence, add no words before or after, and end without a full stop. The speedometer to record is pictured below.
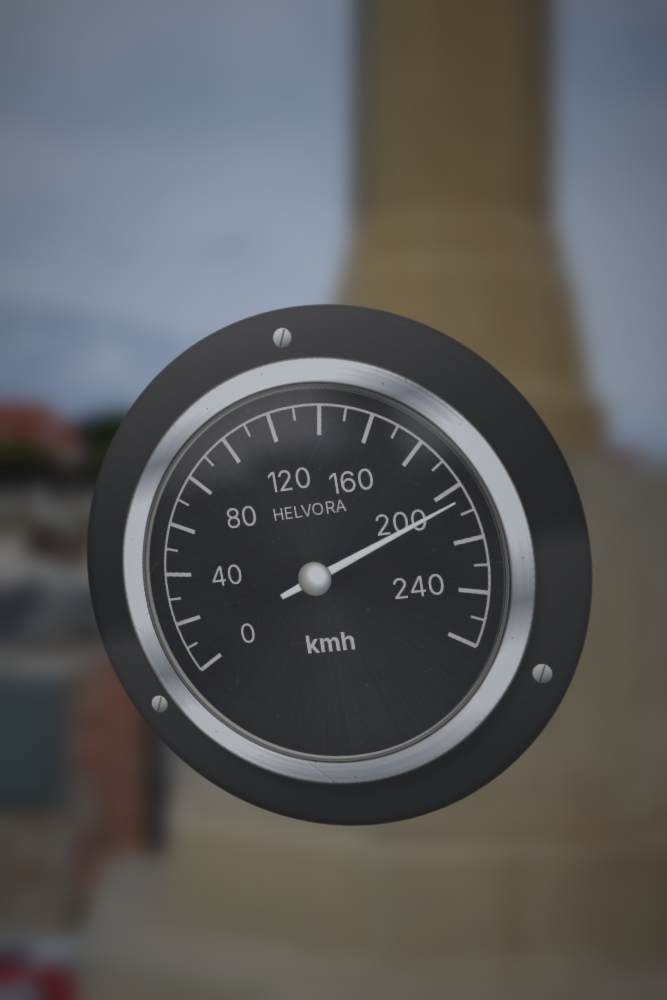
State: 205 (km/h)
